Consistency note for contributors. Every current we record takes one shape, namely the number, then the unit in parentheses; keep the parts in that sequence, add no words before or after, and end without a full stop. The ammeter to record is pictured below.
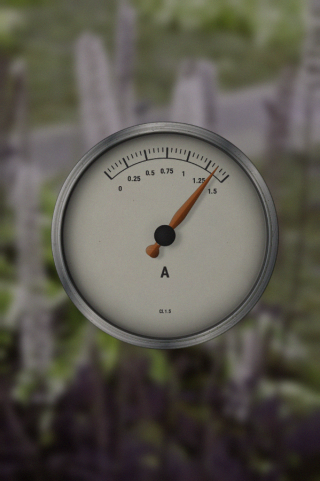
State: 1.35 (A)
